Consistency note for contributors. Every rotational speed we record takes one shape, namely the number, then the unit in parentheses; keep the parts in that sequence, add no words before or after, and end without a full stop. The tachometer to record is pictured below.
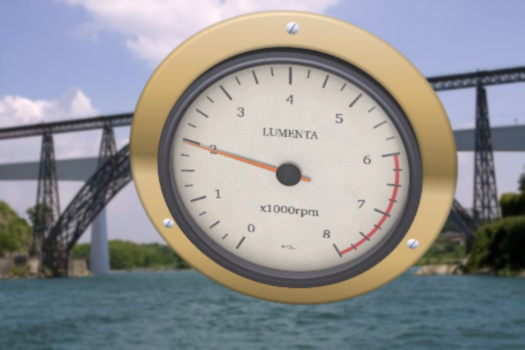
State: 2000 (rpm)
